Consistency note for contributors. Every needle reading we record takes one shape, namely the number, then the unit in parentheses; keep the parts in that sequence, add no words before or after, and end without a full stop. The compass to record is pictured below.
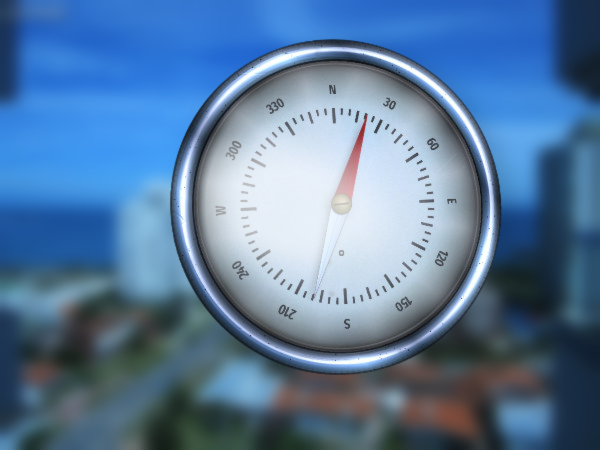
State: 20 (°)
